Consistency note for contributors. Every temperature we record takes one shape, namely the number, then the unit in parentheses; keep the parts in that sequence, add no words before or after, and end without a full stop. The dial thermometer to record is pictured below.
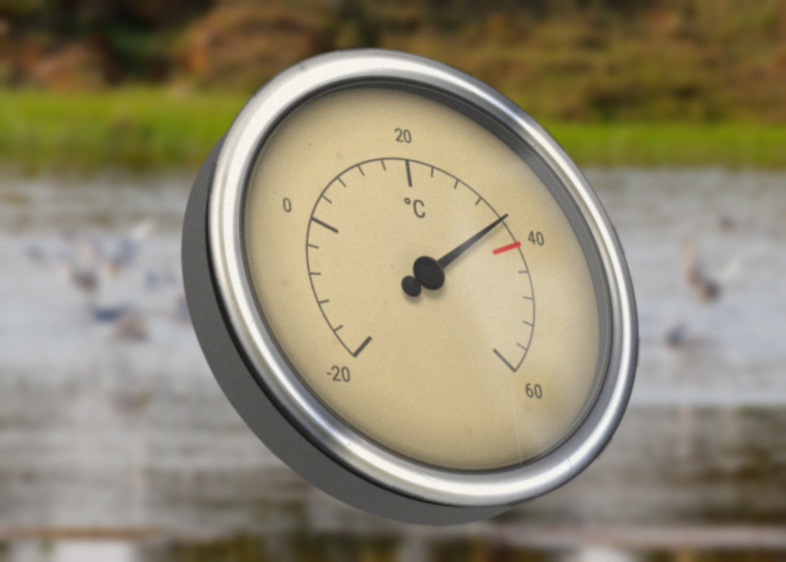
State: 36 (°C)
